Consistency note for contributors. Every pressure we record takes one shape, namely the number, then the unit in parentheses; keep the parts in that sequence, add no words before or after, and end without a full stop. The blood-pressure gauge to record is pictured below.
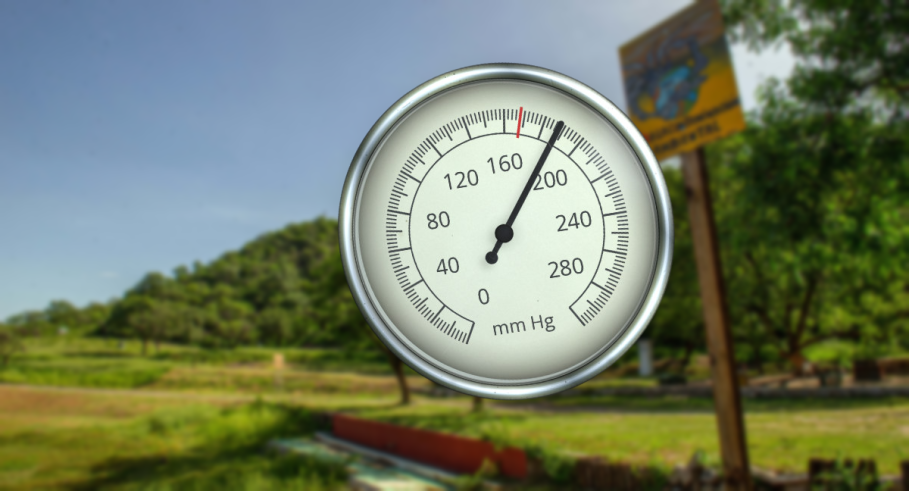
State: 188 (mmHg)
